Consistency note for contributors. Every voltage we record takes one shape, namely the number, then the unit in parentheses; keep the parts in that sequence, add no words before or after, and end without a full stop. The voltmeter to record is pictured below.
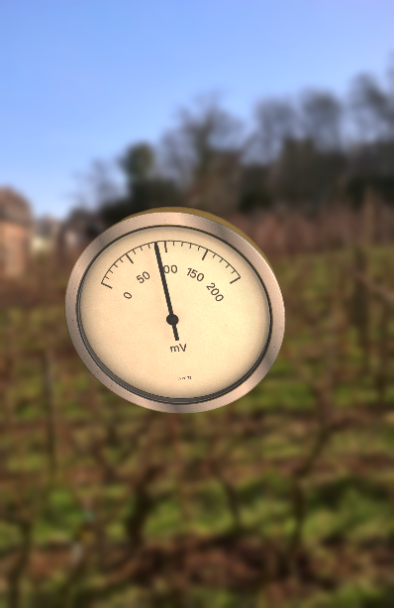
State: 90 (mV)
